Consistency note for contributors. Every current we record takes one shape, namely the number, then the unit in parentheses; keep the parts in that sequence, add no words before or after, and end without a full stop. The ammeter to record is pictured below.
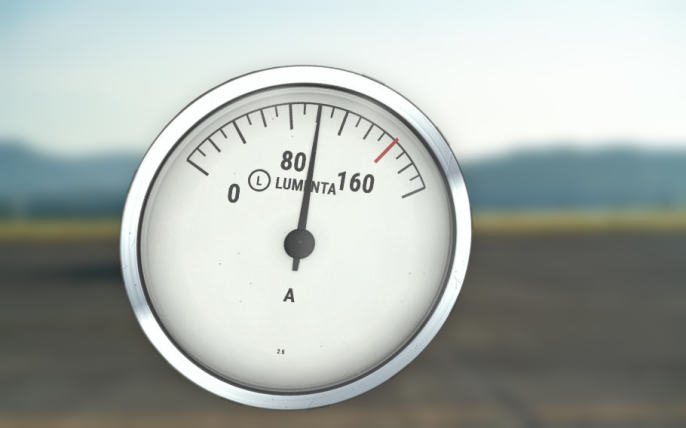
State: 100 (A)
